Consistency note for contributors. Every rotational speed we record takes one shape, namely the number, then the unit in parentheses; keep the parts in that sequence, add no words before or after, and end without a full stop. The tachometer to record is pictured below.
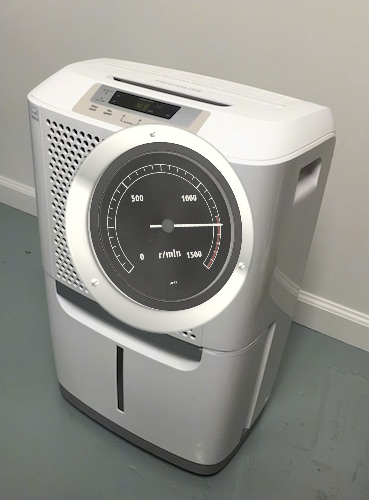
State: 1250 (rpm)
